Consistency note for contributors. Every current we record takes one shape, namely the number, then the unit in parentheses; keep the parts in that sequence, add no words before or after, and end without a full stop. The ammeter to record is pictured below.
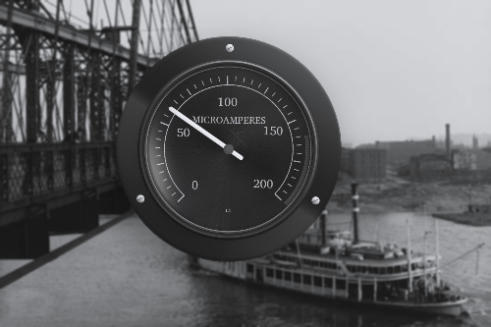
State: 60 (µA)
